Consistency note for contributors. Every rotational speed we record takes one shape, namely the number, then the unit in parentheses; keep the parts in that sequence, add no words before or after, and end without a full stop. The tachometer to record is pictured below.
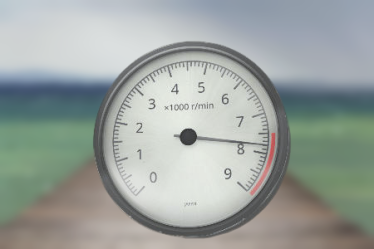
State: 7800 (rpm)
